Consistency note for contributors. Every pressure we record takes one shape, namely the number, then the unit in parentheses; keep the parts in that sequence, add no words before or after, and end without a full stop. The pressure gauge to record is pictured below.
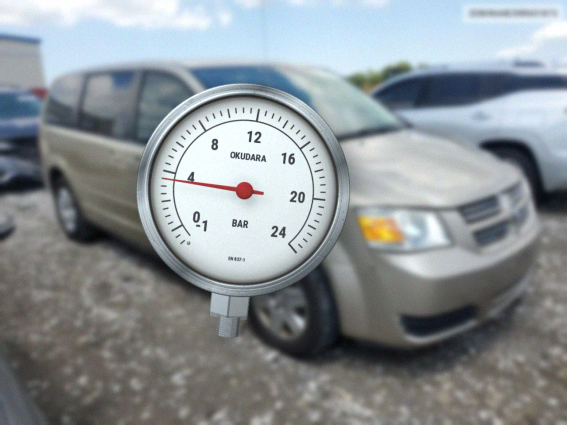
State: 3.5 (bar)
